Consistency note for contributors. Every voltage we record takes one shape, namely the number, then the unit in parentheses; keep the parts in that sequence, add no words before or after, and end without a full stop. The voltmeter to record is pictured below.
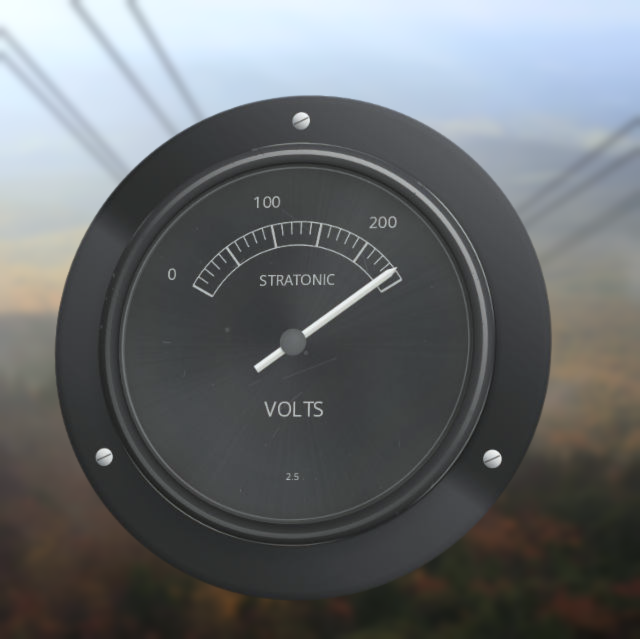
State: 240 (V)
